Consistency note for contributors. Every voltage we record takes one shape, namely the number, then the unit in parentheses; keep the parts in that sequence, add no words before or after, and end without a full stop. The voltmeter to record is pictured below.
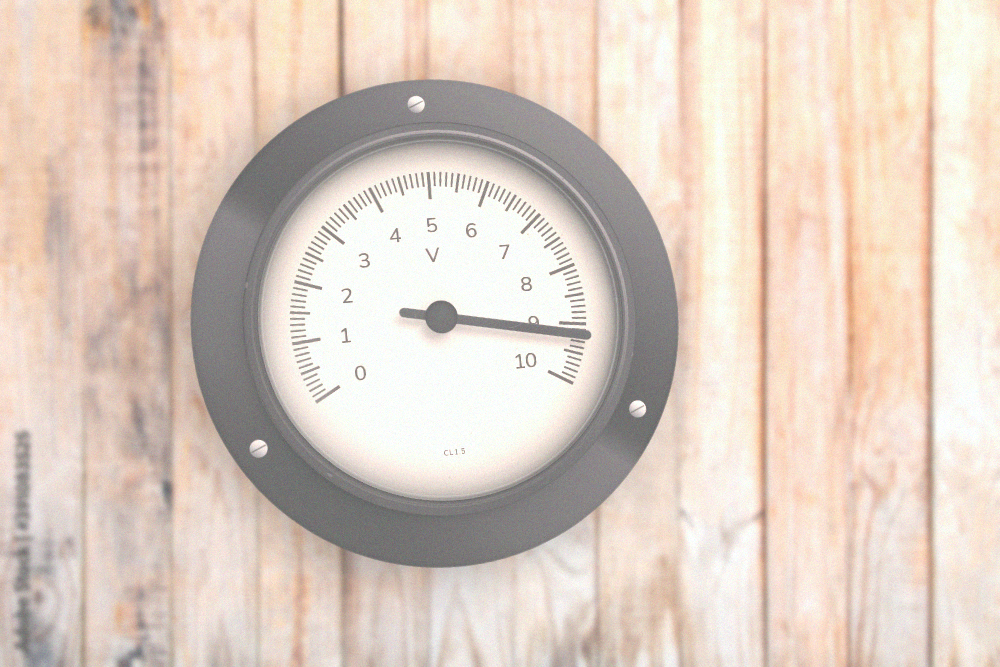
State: 9.2 (V)
